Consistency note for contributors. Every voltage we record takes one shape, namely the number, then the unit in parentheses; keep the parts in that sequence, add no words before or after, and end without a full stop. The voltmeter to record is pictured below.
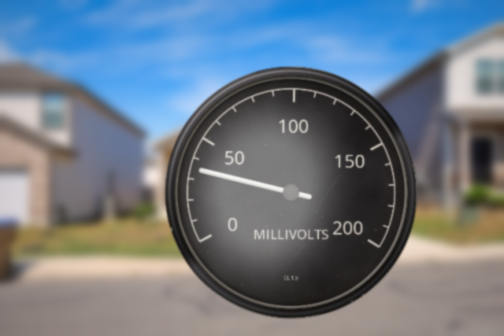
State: 35 (mV)
